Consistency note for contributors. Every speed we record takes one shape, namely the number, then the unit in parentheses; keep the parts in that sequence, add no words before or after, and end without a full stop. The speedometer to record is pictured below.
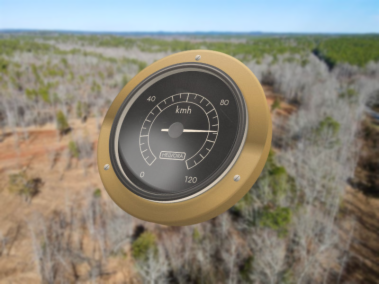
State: 95 (km/h)
